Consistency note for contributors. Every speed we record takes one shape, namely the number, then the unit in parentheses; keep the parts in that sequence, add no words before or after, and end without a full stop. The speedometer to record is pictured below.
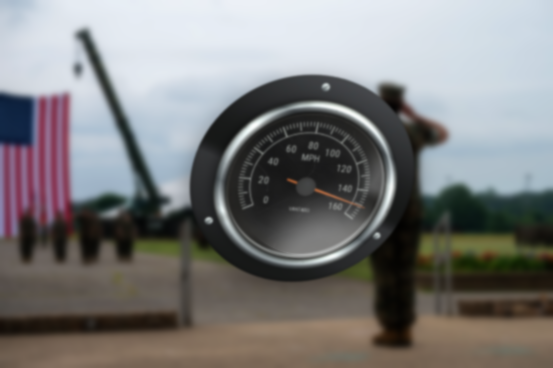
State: 150 (mph)
